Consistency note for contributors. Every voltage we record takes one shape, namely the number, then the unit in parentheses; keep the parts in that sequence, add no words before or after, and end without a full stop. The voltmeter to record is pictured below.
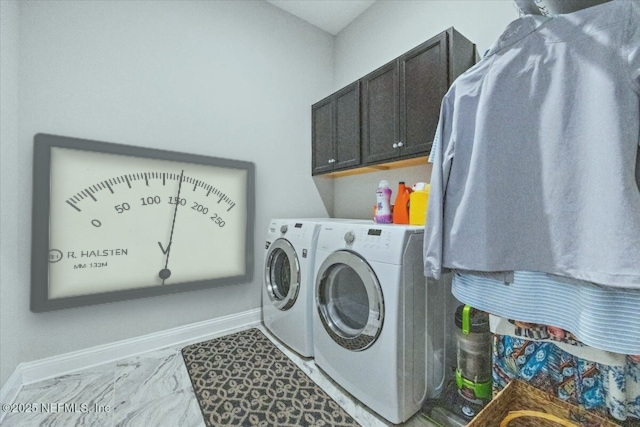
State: 150 (V)
